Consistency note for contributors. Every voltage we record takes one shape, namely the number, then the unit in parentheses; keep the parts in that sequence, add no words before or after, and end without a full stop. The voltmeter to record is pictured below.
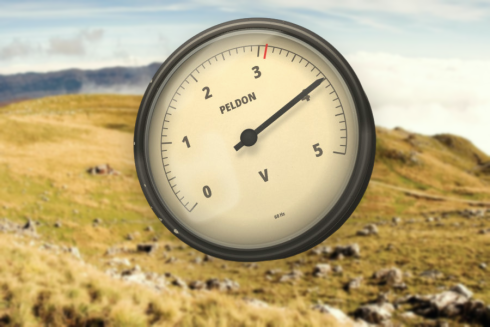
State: 4 (V)
